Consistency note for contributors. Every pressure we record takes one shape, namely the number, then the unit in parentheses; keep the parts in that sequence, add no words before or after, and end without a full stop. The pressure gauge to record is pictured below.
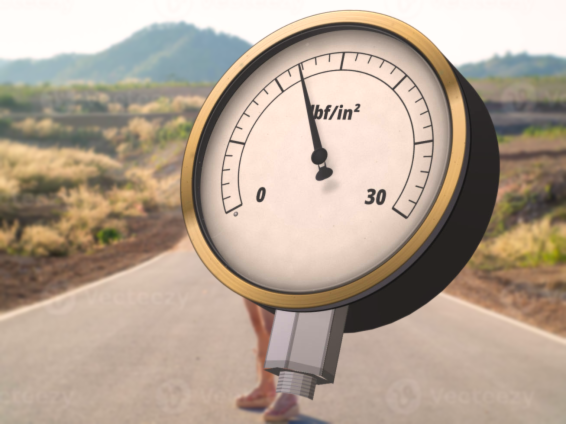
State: 12 (psi)
